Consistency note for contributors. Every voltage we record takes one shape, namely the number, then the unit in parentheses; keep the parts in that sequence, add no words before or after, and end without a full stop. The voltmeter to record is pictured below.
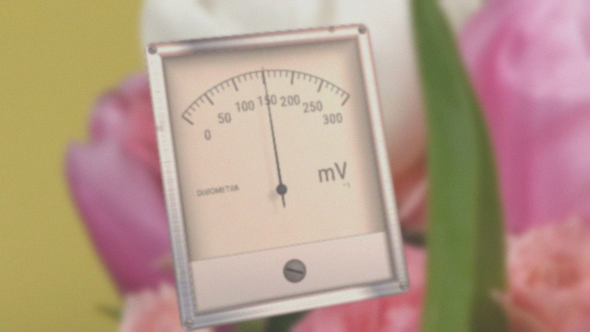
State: 150 (mV)
